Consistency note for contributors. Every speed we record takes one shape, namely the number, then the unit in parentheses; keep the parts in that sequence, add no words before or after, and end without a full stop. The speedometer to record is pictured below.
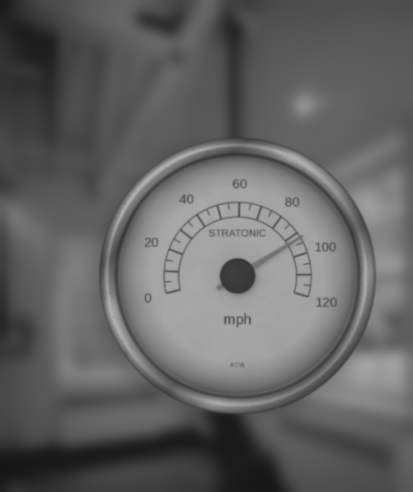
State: 92.5 (mph)
